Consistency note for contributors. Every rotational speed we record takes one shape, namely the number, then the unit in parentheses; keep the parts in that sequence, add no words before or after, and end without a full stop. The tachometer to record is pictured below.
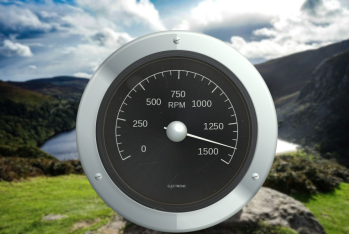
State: 1400 (rpm)
